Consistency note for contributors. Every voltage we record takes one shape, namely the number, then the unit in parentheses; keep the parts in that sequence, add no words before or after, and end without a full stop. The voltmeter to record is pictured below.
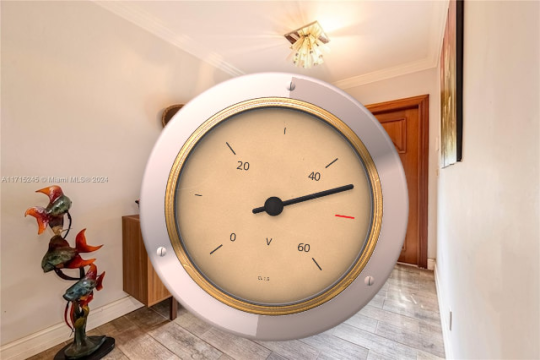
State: 45 (V)
